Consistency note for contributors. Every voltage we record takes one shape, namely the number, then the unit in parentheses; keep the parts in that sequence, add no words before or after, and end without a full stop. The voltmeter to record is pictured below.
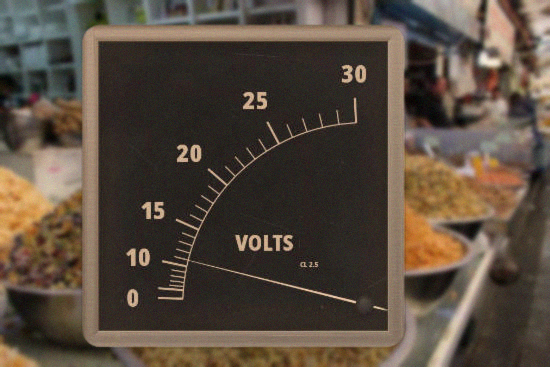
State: 11 (V)
